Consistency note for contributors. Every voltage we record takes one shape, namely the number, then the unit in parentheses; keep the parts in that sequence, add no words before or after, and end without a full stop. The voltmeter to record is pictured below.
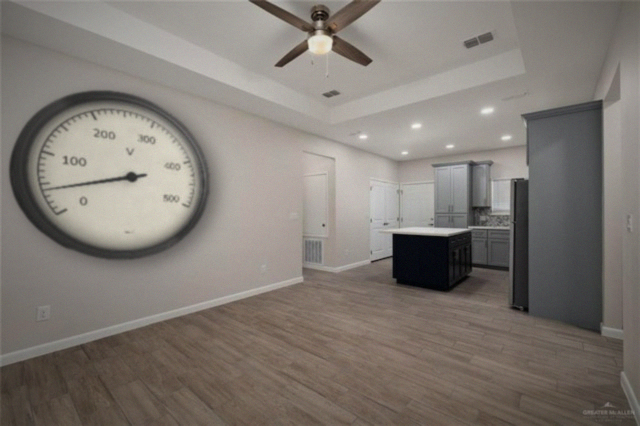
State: 40 (V)
